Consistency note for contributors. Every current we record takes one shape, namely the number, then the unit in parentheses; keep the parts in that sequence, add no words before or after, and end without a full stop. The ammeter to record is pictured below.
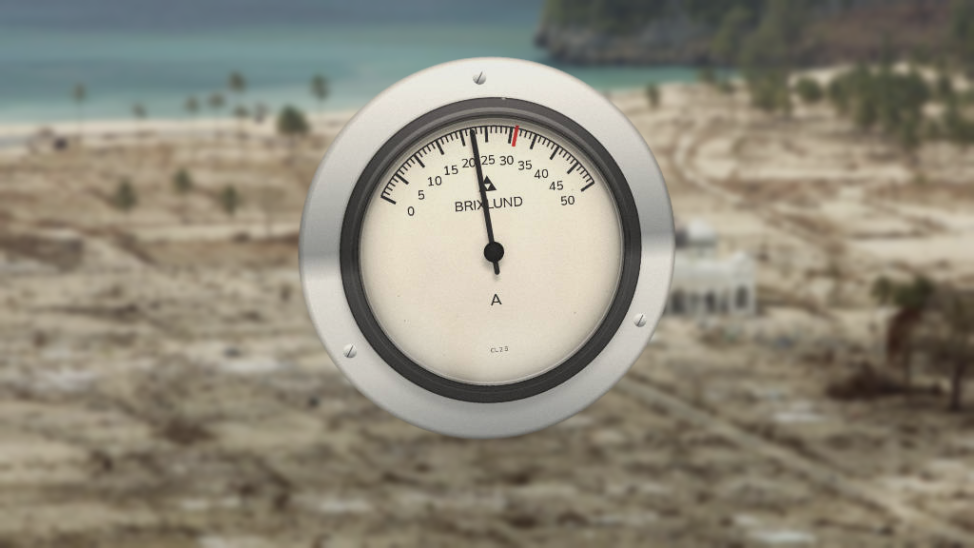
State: 22 (A)
